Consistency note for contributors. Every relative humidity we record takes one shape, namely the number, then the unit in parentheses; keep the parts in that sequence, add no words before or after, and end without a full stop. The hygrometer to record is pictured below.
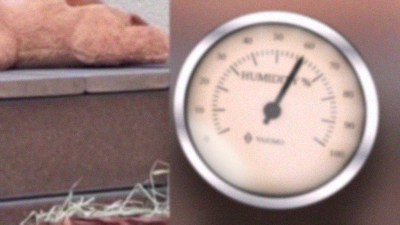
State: 60 (%)
